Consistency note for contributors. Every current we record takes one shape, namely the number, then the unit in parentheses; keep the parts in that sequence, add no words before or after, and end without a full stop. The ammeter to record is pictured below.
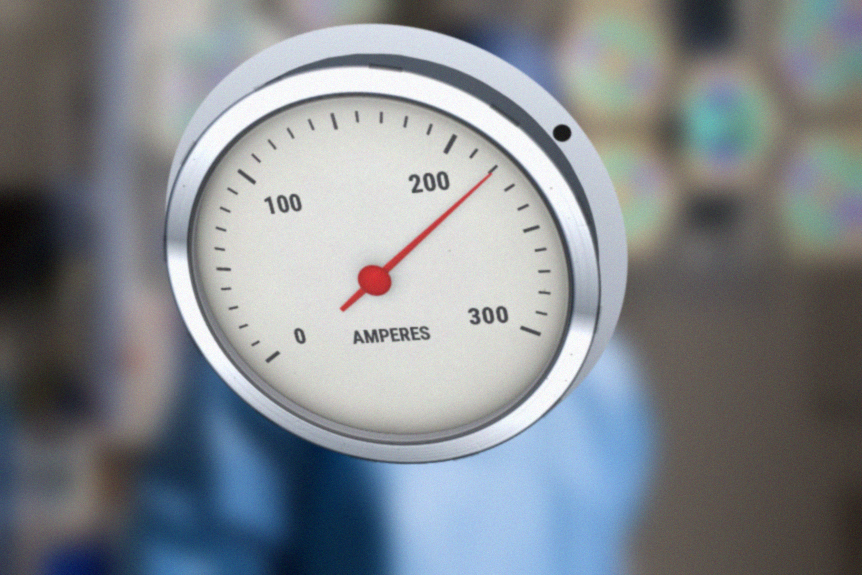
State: 220 (A)
